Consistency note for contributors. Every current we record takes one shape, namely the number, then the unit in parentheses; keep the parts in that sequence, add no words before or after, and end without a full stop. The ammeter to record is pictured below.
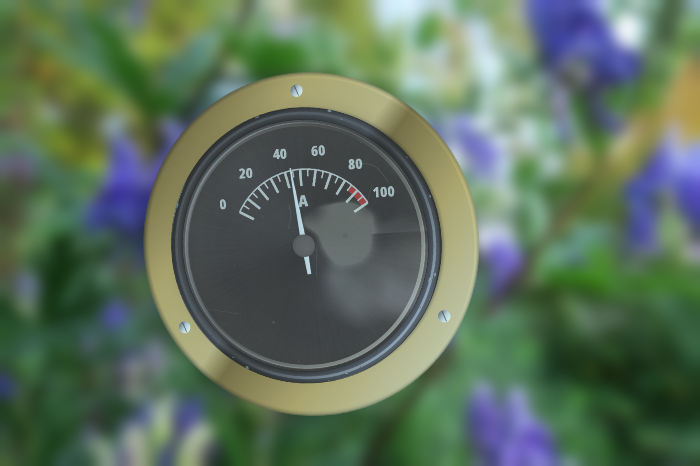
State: 45 (A)
